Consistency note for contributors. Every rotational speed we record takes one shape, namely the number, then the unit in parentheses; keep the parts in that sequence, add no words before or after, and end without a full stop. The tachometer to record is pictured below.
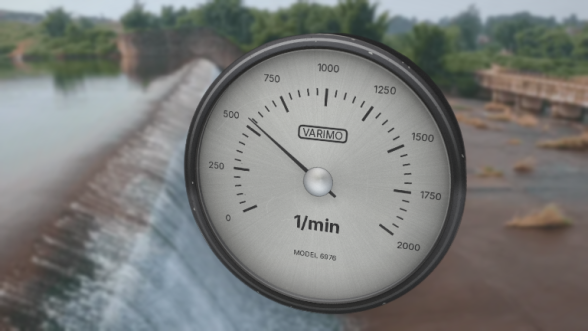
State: 550 (rpm)
